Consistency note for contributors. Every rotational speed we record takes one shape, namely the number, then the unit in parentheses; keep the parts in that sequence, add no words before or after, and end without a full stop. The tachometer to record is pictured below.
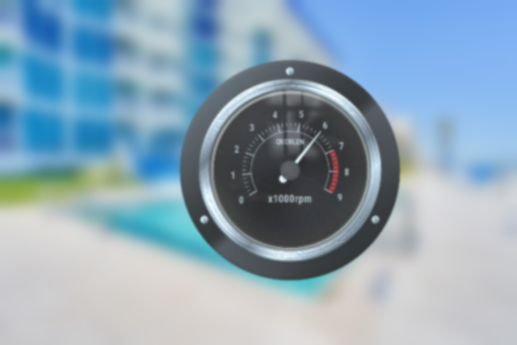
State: 6000 (rpm)
